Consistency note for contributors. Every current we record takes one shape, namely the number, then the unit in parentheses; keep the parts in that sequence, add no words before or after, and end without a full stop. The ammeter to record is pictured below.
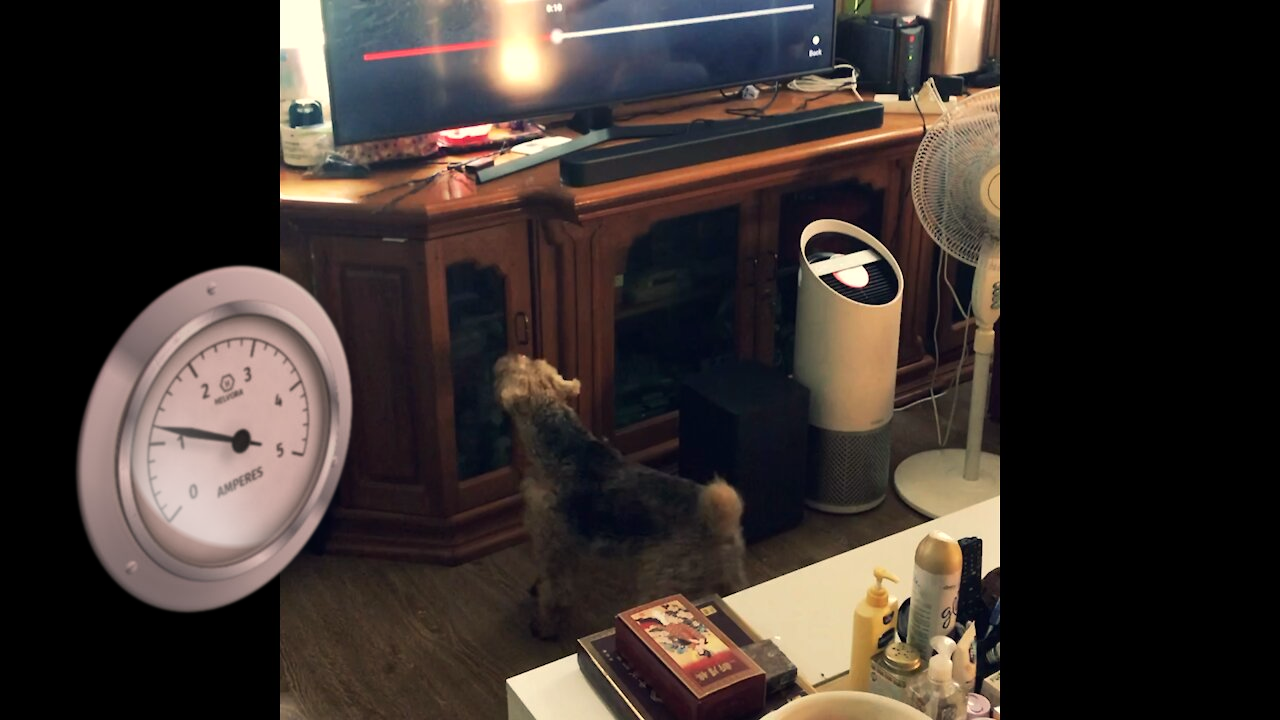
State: 1.2 (A)
